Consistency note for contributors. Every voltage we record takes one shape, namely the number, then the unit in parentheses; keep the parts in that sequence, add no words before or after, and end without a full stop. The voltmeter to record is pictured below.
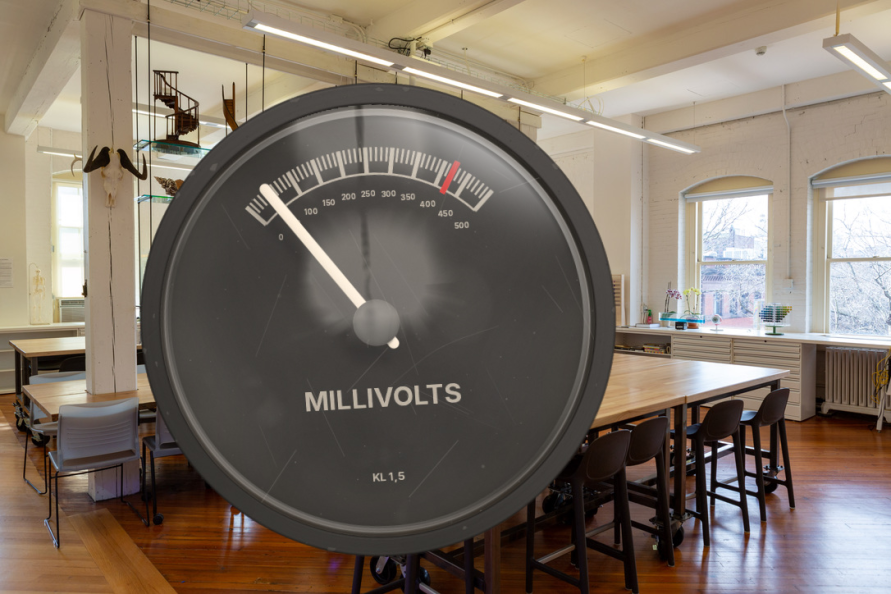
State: 50 (mV)
